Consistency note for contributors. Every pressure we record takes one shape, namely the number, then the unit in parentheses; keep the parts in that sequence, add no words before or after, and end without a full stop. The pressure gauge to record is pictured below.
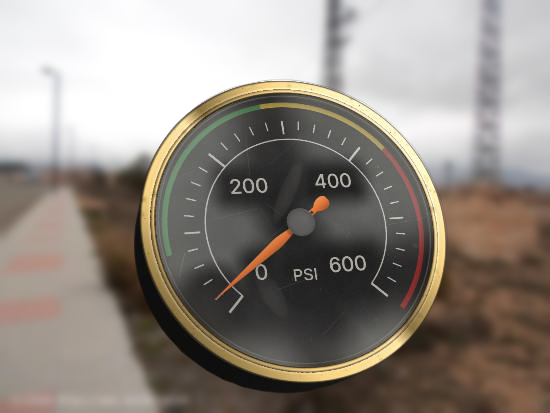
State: 20 (psi)
